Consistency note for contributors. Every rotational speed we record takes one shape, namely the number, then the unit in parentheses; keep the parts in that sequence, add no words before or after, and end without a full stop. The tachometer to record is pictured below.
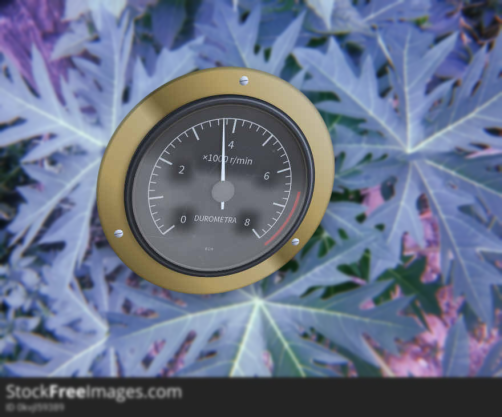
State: 3700 (rpm)
